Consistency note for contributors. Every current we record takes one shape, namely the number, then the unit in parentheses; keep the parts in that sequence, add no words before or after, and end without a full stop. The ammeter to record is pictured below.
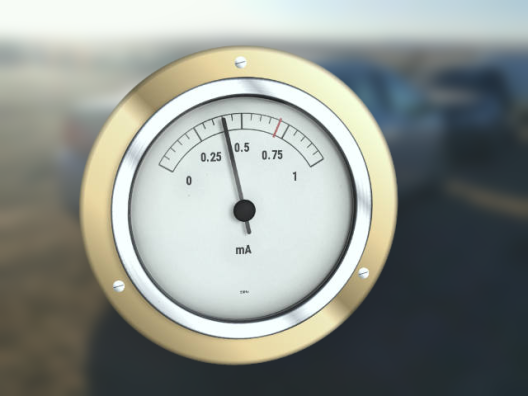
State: 0.4 (mA)
